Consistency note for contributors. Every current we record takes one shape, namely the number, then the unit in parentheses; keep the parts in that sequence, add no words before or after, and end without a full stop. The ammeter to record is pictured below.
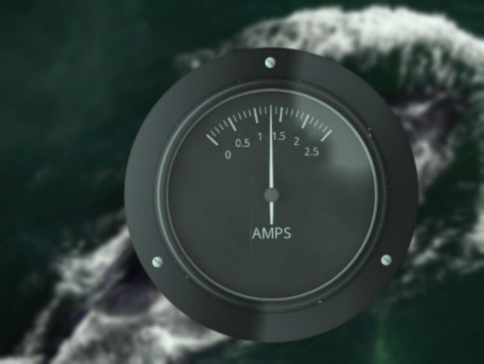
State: 1.3 (A)
